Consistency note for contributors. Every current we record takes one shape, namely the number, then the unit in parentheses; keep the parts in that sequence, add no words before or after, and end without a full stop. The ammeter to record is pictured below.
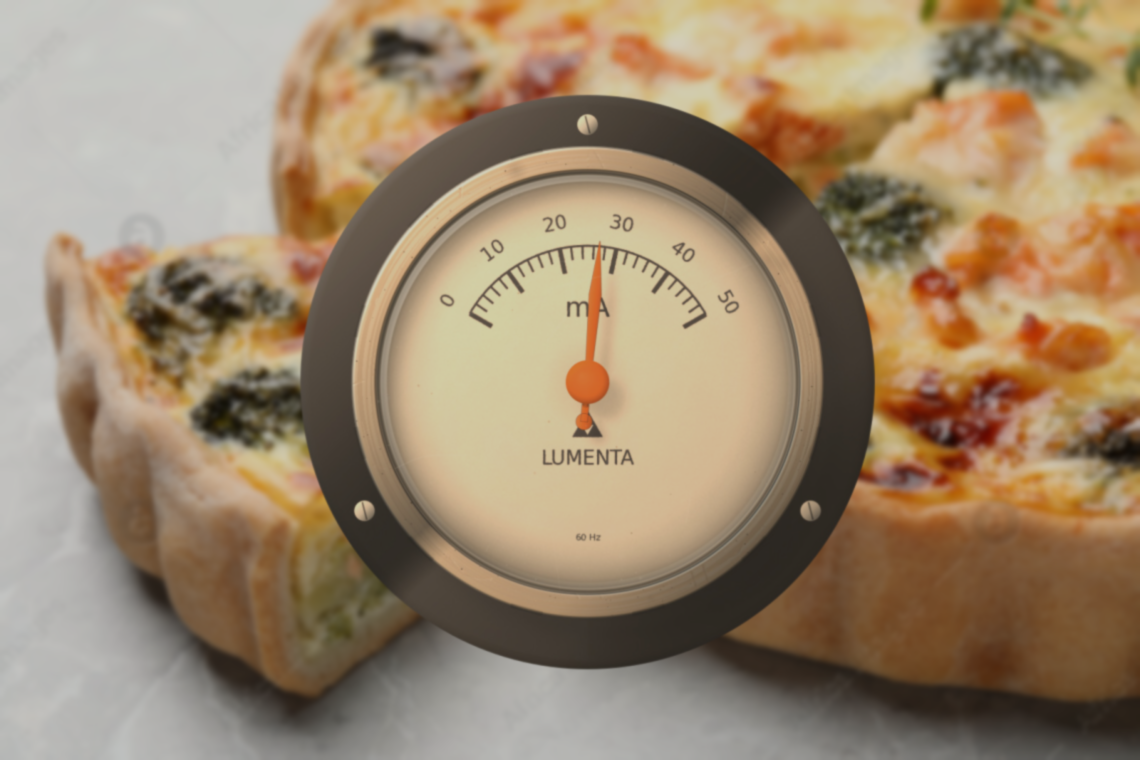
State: 27 (mA)
